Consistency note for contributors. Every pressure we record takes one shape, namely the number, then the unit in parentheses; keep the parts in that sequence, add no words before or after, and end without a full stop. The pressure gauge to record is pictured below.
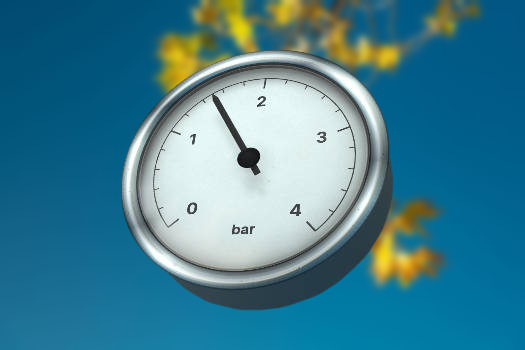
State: 1.5 (bar)
